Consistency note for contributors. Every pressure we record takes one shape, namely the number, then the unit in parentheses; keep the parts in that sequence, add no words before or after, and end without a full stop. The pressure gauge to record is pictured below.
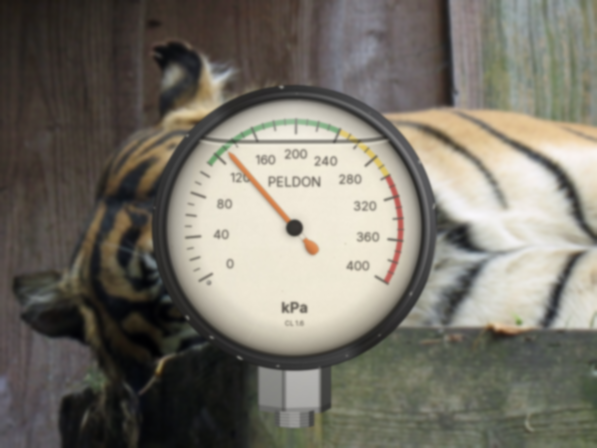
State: 130 (kPa)
